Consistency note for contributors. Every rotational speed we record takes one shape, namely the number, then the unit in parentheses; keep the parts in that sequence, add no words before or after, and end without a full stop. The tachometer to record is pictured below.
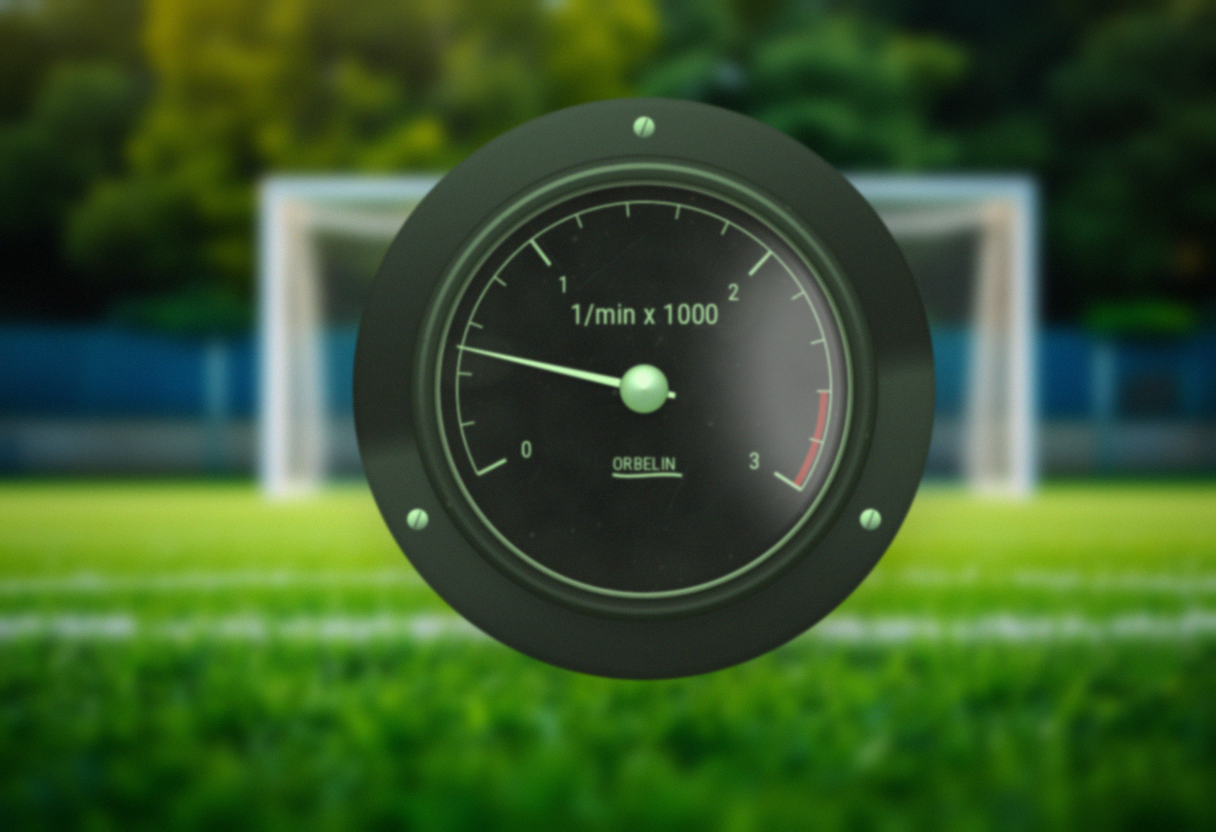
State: 500 (rpm)
